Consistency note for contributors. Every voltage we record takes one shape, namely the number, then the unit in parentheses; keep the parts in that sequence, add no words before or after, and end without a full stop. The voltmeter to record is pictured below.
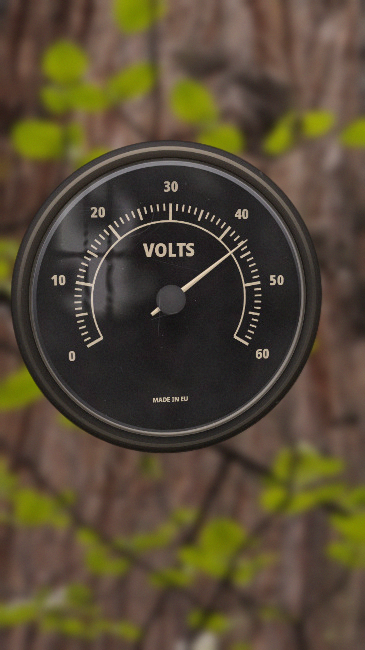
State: 43 (V)
